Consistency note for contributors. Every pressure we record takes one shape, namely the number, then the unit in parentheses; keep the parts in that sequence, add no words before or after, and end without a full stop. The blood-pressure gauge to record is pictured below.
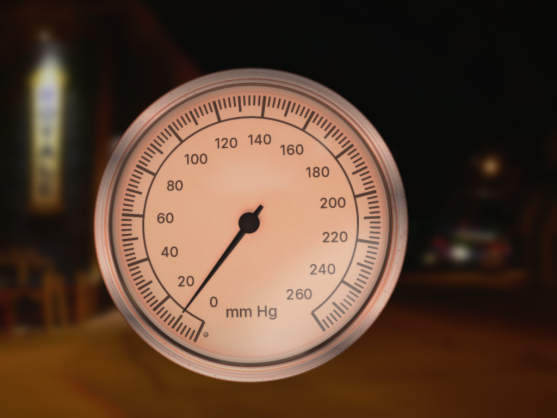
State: 10 (mmHg)
